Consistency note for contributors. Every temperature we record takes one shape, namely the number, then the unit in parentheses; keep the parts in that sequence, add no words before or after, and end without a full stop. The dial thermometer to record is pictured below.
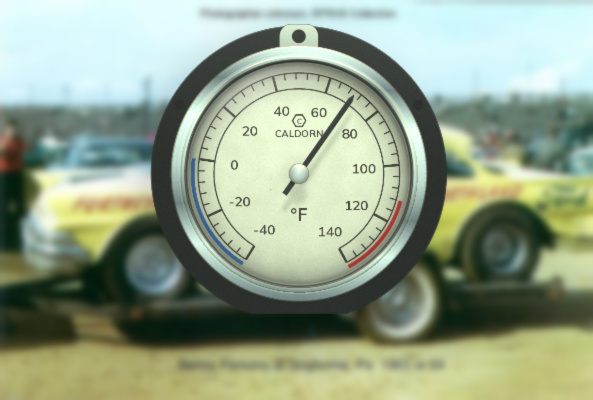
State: 70 (°F)
